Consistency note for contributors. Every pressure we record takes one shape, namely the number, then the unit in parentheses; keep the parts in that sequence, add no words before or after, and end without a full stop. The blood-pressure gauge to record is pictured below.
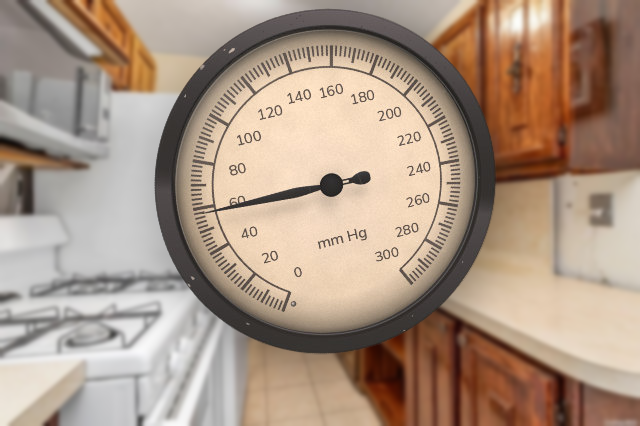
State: 58 (mmHg)
